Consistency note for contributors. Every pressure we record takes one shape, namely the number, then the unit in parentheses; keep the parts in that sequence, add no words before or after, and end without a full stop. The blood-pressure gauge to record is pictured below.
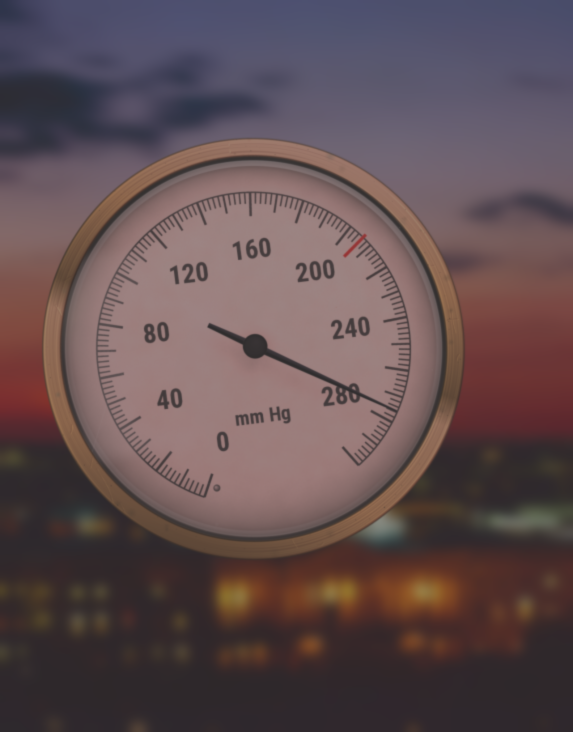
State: 276 (mmHg)
